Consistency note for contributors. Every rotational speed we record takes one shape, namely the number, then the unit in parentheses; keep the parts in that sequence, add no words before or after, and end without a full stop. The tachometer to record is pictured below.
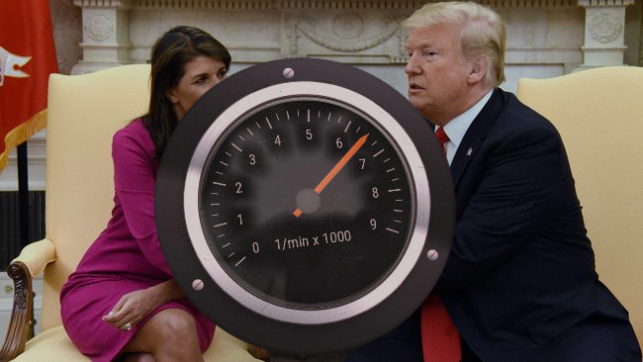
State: 6500 (rpm)
